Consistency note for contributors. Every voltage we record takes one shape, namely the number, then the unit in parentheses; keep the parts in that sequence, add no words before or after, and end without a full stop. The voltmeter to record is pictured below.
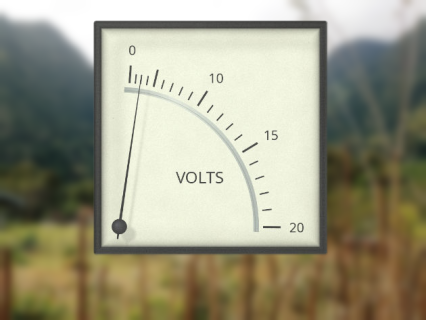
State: 3 (V)
